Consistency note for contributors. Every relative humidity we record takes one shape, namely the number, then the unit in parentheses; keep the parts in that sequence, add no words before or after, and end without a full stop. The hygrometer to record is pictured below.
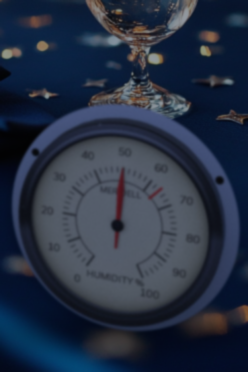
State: 50 (%)
